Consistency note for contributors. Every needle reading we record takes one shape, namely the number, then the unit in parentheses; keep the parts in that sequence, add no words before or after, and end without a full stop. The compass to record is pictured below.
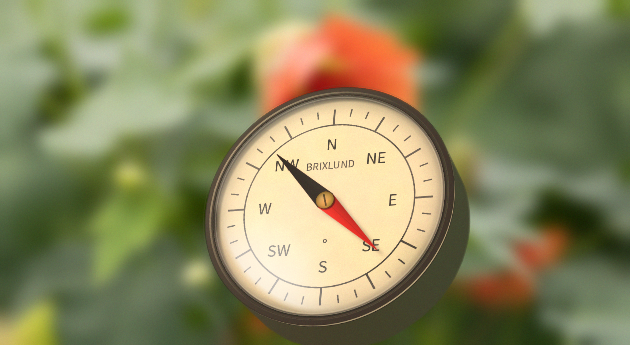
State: 135 (°)
